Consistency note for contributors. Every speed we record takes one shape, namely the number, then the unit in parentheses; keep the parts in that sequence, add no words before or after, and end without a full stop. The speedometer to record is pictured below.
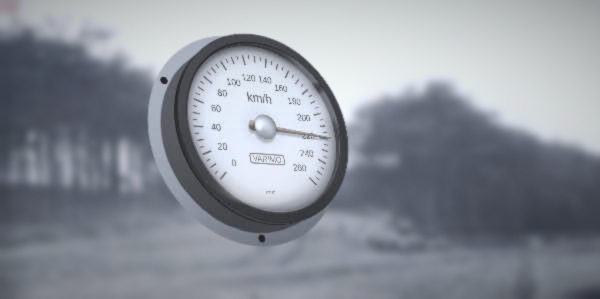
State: 220 (km/h)
